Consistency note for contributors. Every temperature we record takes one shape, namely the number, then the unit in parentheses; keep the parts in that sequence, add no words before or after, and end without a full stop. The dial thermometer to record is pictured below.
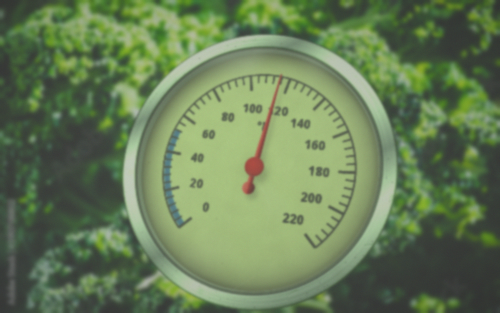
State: 116 (°F)
